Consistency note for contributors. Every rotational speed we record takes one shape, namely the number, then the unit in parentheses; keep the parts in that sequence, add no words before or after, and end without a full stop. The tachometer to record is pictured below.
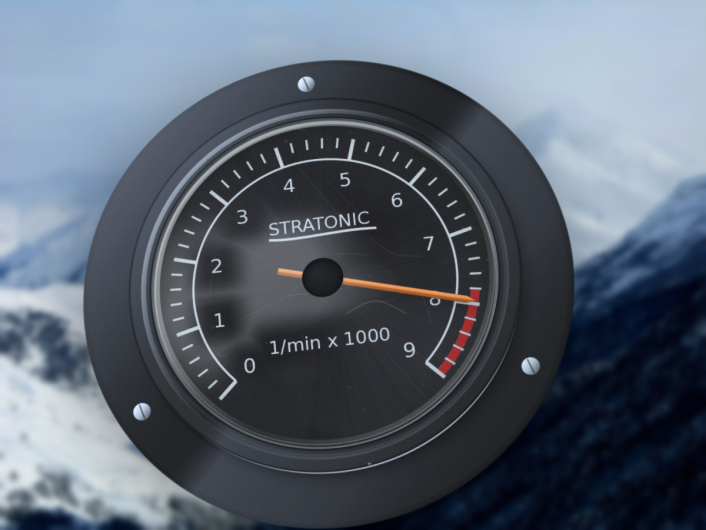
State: 8000 (rpm)
